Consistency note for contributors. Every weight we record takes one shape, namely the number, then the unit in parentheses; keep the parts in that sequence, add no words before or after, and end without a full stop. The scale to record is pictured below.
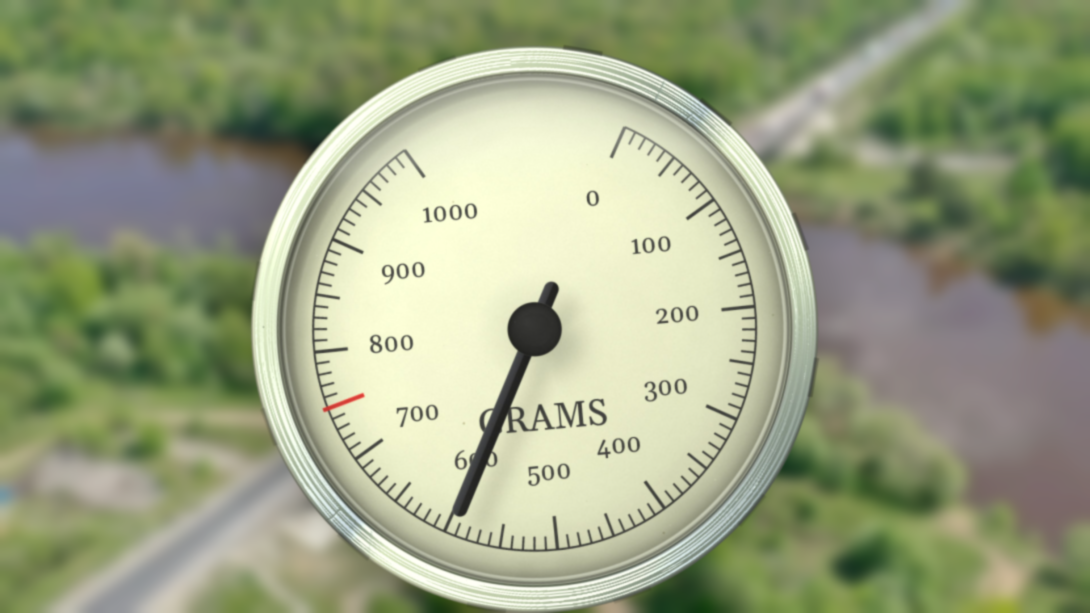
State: 595 (g)
